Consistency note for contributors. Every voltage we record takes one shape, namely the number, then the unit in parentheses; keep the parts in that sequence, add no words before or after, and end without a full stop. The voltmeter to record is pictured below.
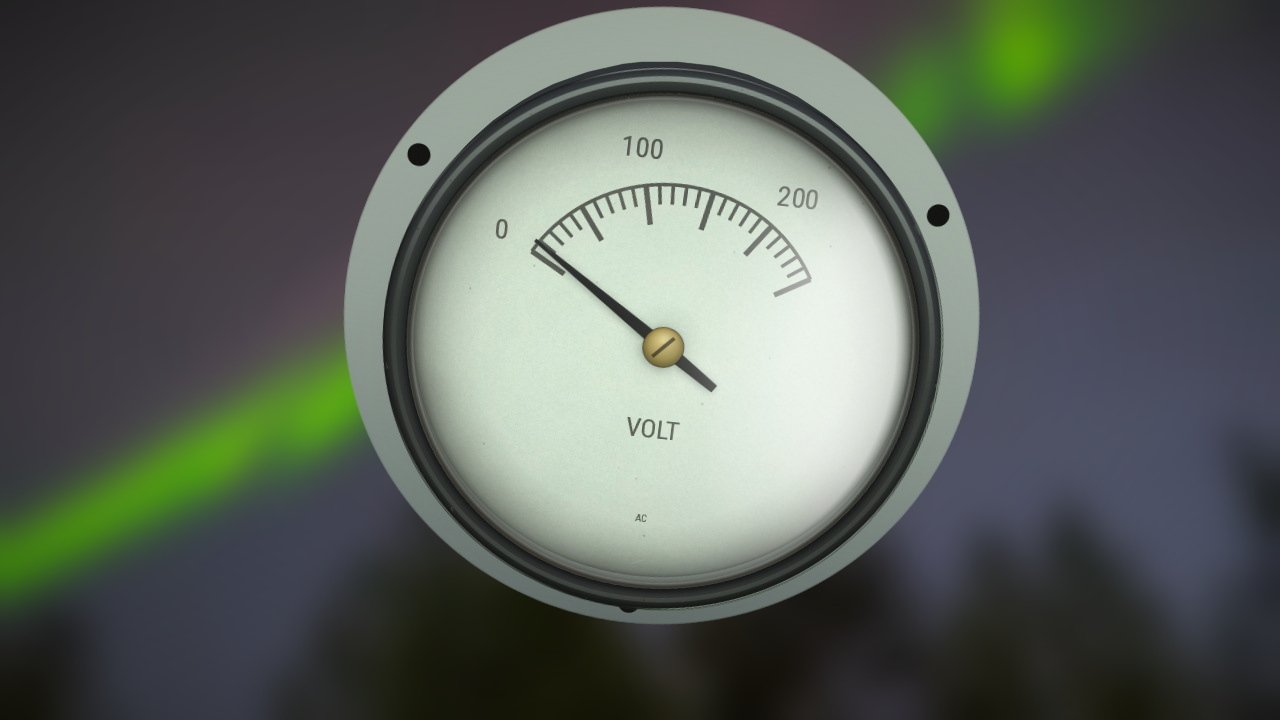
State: 10 (V)
